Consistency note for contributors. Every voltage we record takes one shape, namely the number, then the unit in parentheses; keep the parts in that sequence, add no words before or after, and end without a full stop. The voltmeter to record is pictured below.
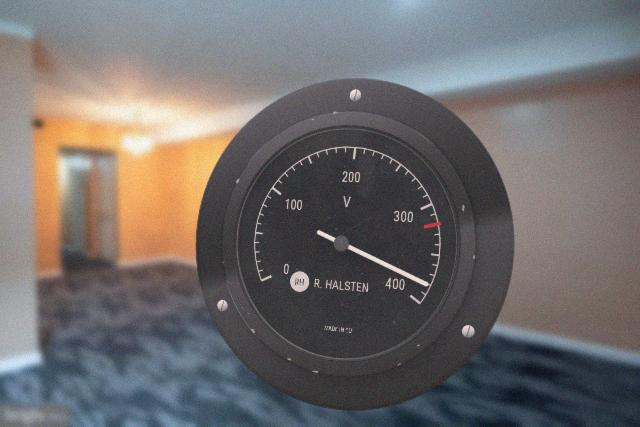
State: 380 (V)
